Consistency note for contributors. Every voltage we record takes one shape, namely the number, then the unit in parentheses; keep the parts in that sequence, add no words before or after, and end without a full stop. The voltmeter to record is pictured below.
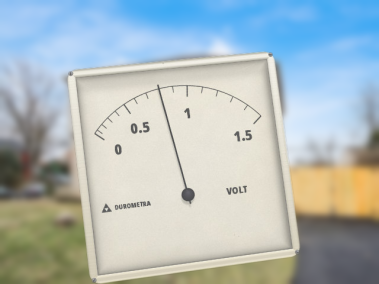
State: 0.8 (V)
